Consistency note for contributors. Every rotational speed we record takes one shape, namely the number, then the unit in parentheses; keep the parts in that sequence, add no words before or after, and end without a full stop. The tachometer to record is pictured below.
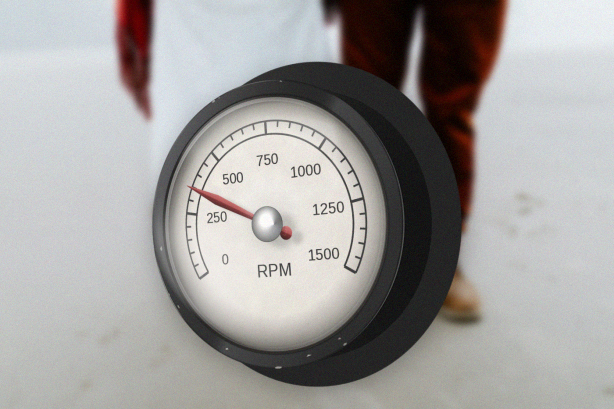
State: 350 (rpm)
